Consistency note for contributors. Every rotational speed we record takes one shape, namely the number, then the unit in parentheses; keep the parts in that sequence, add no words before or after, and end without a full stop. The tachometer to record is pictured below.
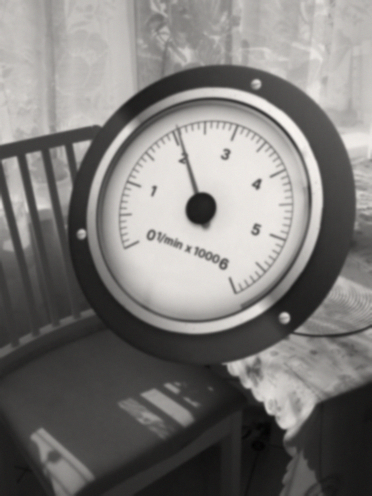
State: 2100 (rpm)
